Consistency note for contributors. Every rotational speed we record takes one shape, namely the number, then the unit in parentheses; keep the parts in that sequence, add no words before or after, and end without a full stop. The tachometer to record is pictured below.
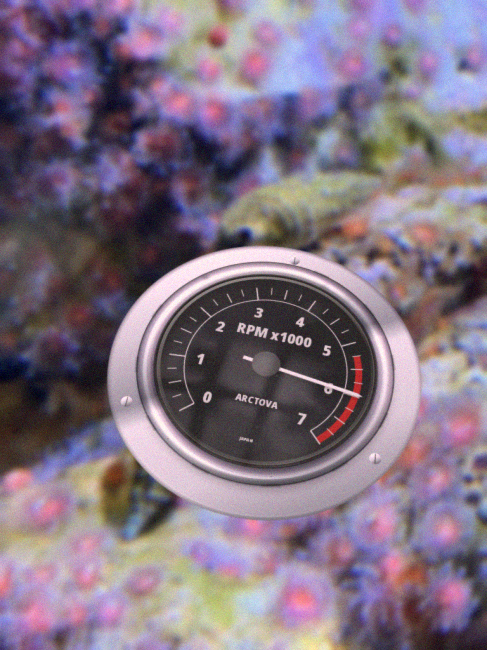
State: 6000 (rpm)
